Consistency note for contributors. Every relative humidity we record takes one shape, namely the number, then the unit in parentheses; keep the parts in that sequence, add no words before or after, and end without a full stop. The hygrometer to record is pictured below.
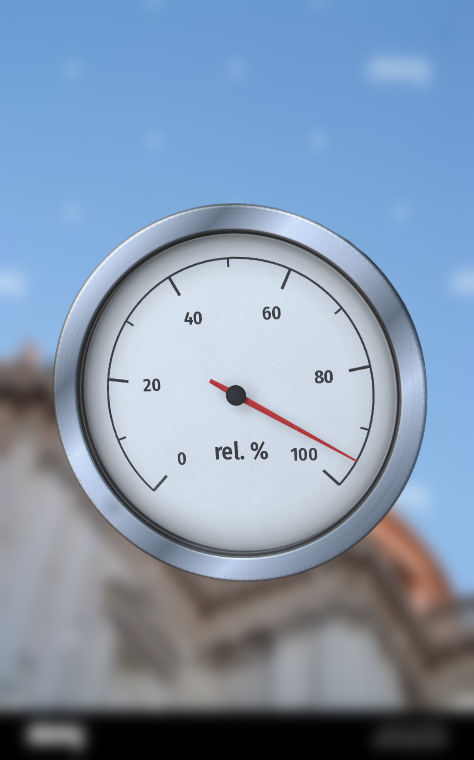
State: 95 (%)
